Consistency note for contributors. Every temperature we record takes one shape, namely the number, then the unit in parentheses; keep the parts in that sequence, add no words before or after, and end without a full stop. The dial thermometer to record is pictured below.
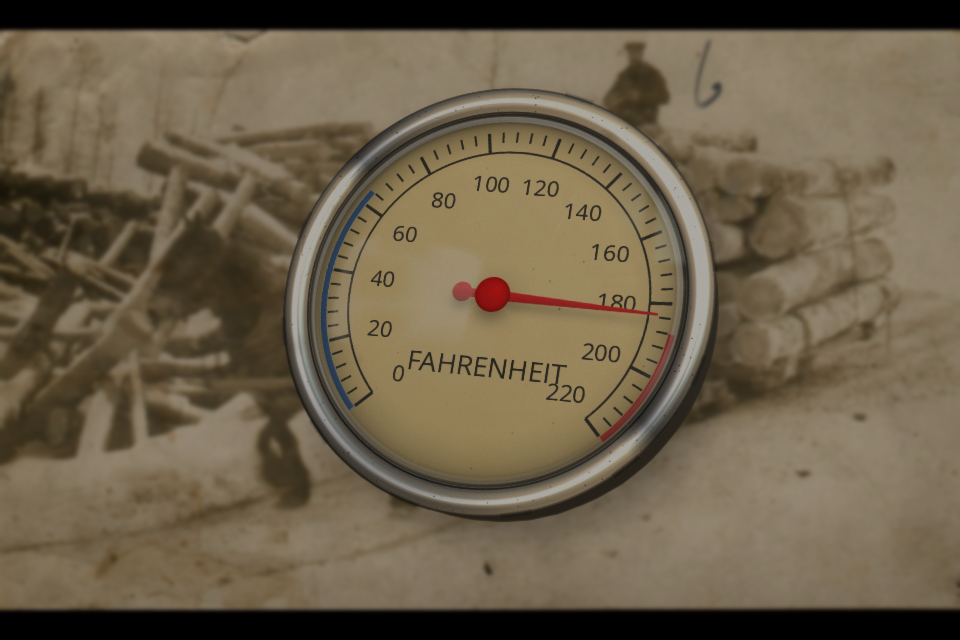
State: 184 (°F)
